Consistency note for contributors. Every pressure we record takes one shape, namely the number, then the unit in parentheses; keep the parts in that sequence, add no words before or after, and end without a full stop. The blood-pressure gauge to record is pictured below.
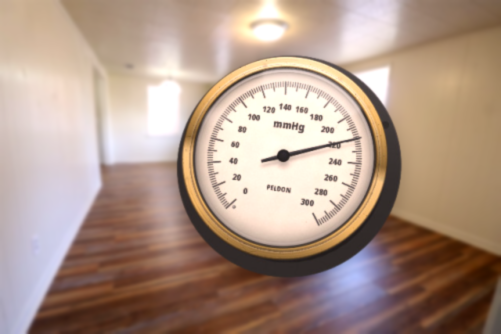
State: 220 (mmHg)
